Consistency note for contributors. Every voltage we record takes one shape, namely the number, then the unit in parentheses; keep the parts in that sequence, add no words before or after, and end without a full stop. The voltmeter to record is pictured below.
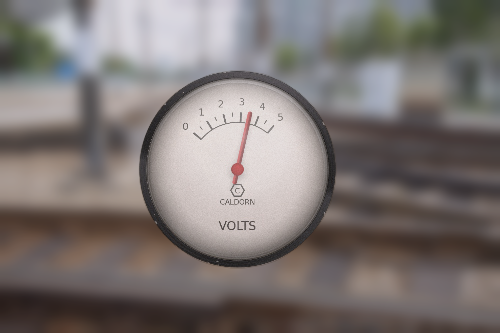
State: 3.5 (V)
